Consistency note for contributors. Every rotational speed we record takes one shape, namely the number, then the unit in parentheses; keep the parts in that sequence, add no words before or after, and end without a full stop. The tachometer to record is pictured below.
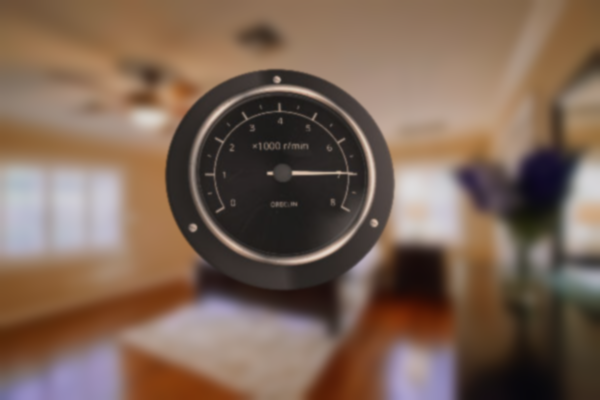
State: 7000 (rpm)
